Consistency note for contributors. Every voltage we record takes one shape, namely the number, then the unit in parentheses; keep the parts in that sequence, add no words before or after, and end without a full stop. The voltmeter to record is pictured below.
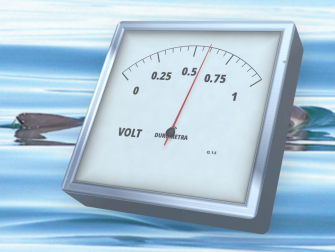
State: 0.6 (V)
